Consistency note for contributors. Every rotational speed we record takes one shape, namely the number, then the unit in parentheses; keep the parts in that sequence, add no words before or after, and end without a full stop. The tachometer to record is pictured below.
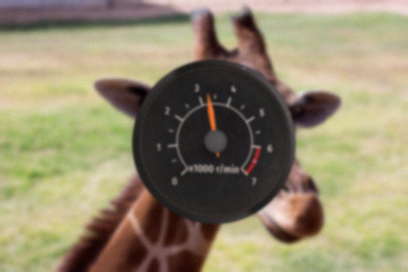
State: 3250 (rpm)
